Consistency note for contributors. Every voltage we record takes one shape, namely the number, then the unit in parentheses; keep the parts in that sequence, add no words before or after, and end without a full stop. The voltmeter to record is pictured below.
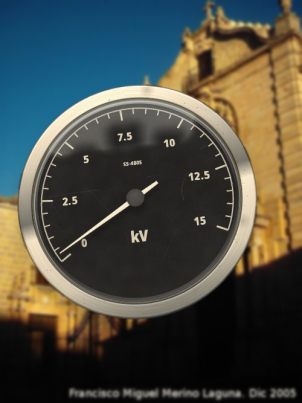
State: 0.25 (kV)
